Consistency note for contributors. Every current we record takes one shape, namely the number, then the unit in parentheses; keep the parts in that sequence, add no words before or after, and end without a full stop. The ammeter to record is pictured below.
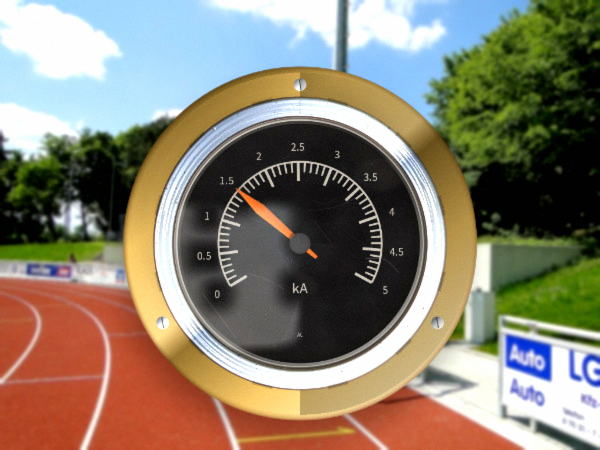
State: 1.5 (kA)
